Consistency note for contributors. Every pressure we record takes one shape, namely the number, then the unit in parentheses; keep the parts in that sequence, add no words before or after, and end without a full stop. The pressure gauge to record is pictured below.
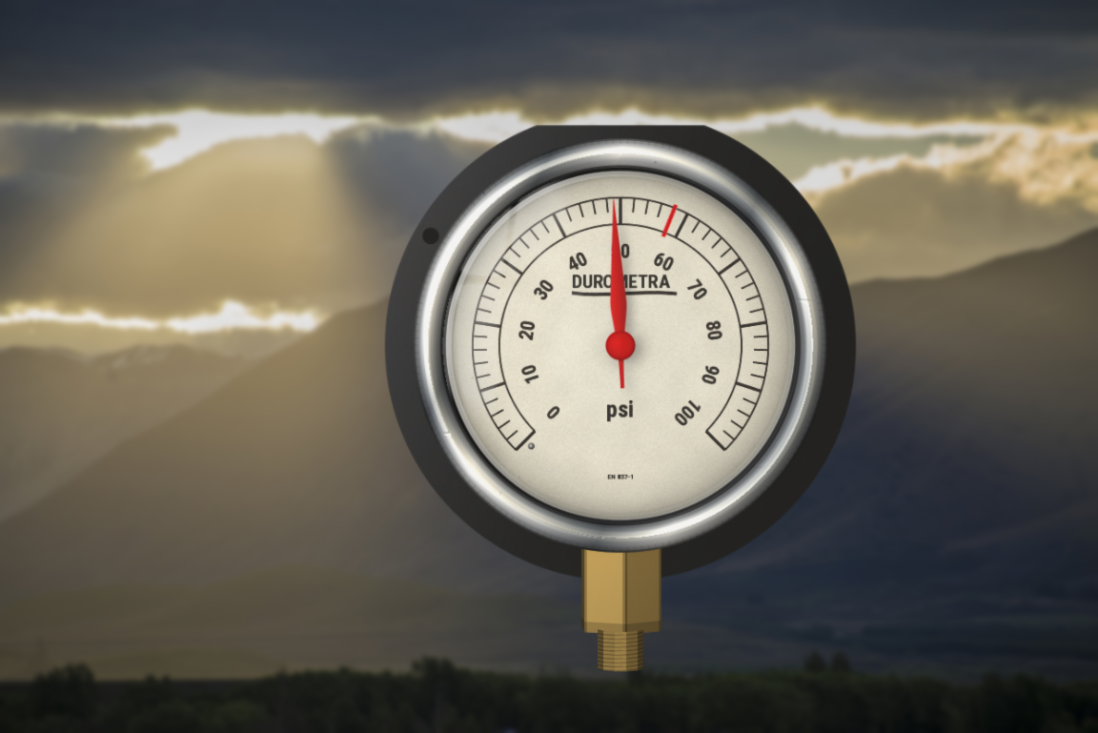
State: 49 (psi)
